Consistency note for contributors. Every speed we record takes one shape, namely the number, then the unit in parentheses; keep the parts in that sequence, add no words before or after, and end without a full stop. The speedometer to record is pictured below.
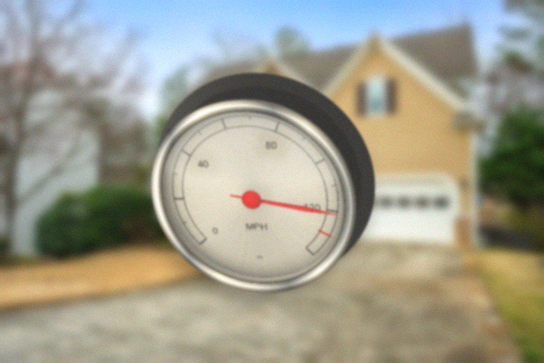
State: 120 (mph)
